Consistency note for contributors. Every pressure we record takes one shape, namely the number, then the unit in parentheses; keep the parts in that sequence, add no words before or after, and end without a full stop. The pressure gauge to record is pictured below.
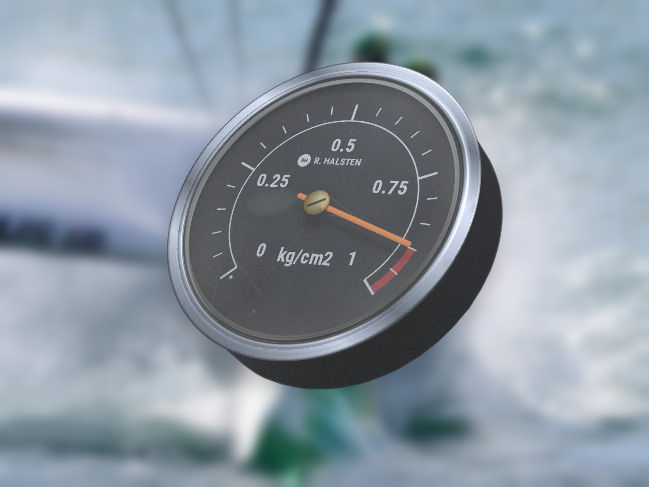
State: 0.9 (kg/cm²)
